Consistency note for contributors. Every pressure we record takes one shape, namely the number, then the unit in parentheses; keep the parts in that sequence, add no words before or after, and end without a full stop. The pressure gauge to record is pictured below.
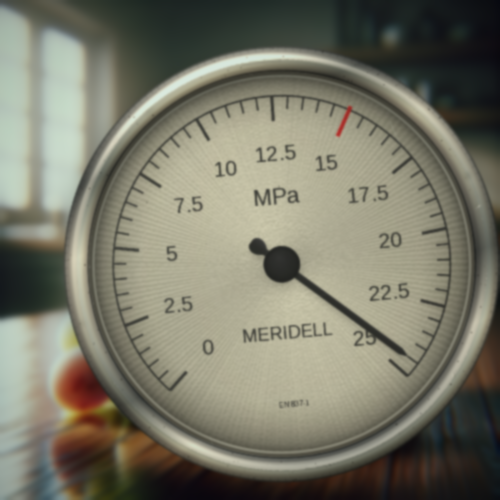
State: 24.5 (MPa)
